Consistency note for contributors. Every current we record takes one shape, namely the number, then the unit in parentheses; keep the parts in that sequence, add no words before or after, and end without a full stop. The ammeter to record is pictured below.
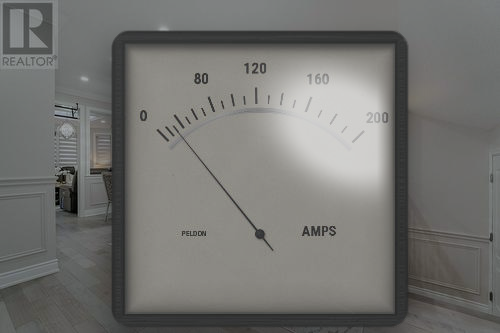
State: 30 (A)
